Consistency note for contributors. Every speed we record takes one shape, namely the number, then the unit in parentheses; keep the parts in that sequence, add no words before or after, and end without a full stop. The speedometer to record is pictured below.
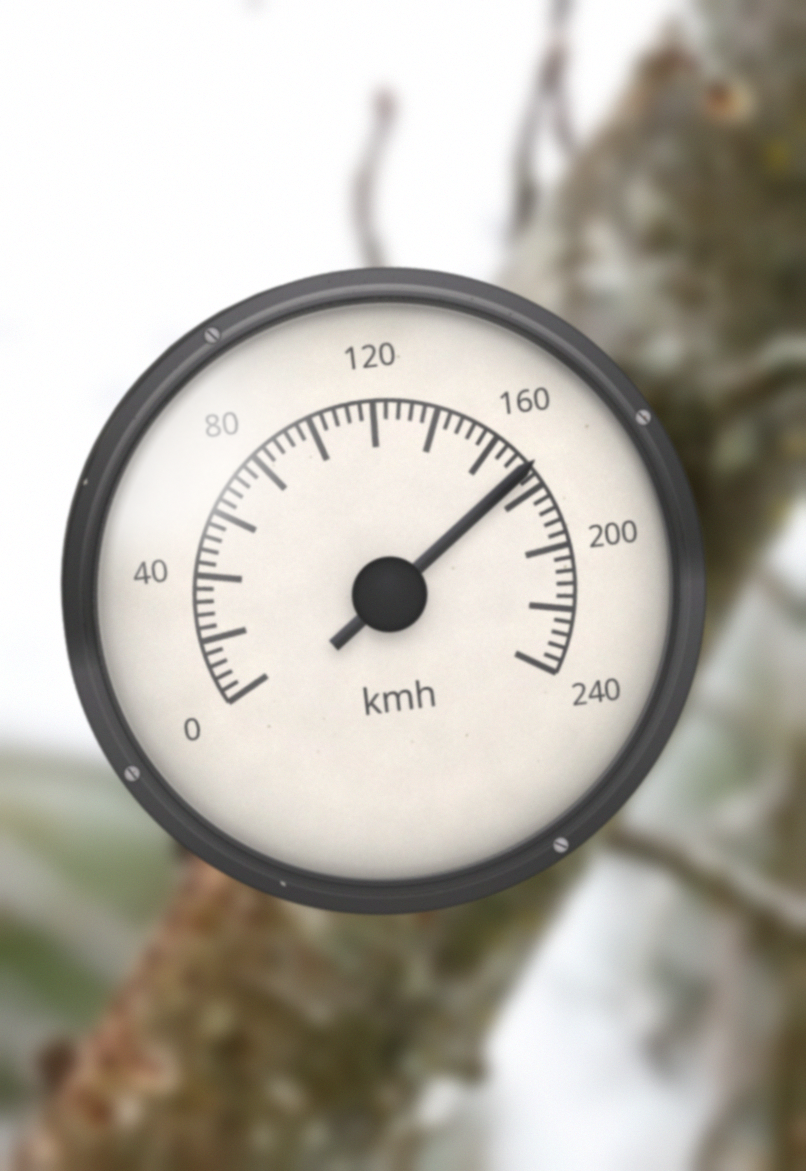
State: 172 (km/h)
